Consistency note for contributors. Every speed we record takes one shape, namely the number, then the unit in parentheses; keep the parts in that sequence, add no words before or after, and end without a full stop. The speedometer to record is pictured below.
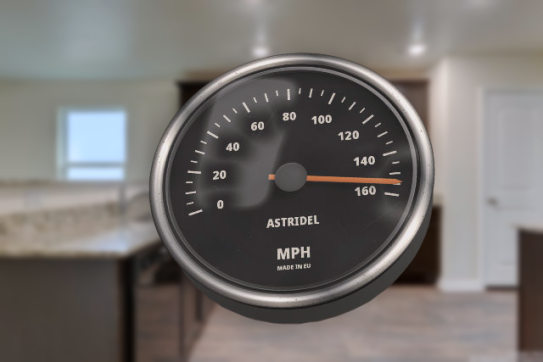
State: 155 (mph)
